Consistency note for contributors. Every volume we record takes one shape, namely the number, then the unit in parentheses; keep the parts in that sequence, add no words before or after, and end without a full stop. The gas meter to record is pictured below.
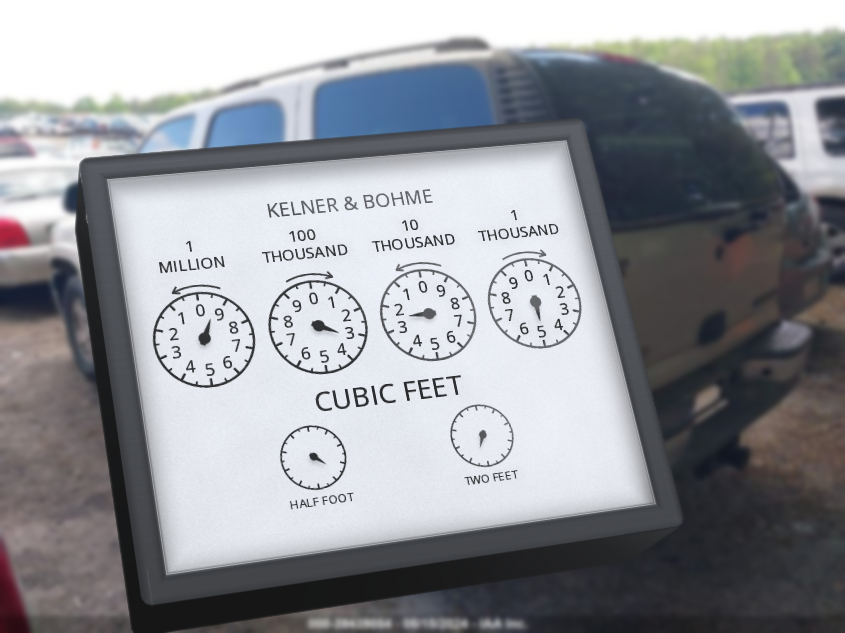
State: 932500 (ft³)
